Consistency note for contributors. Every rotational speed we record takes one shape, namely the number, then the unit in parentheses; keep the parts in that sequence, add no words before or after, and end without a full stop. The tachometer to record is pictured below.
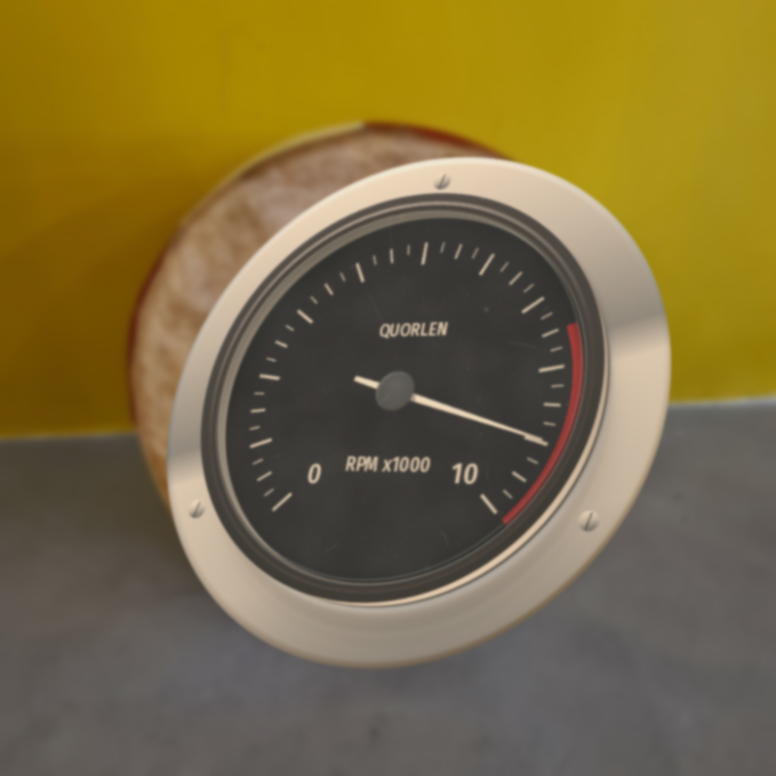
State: 9000 (rpm)
